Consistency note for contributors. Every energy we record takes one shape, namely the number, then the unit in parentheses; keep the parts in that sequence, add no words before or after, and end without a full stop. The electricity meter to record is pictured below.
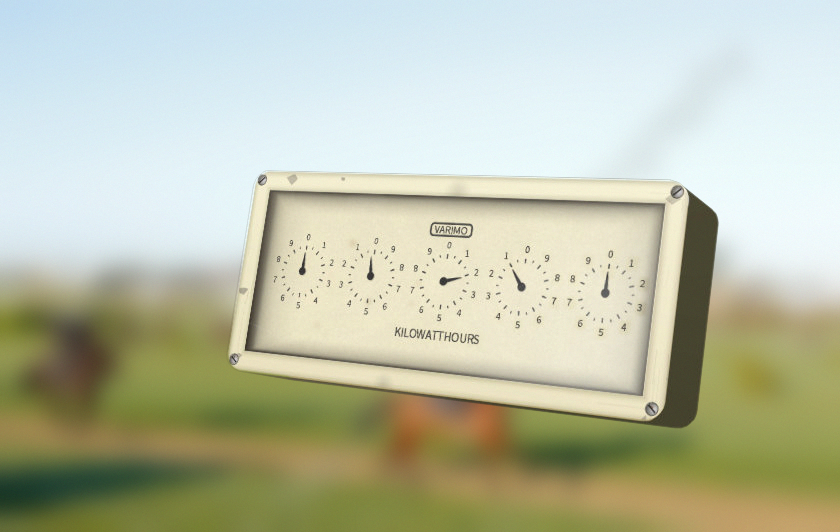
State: 210 (kWh)
